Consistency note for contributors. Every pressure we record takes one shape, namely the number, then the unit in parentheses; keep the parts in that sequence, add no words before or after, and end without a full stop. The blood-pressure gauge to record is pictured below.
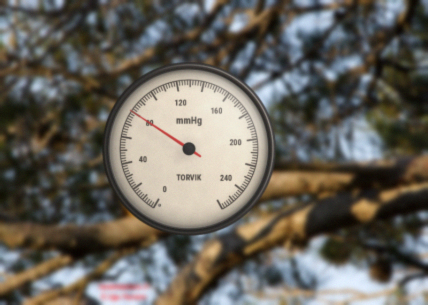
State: 80 (mmHg)
